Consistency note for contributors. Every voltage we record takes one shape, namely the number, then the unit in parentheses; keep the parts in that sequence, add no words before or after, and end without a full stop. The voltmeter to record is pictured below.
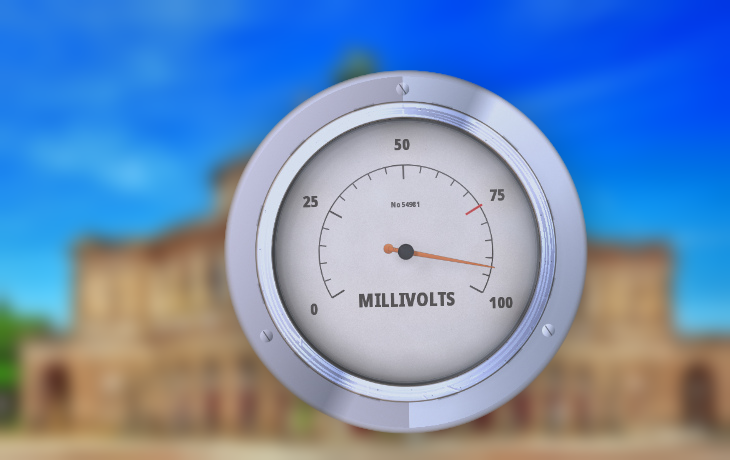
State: 92.5 (mV)
